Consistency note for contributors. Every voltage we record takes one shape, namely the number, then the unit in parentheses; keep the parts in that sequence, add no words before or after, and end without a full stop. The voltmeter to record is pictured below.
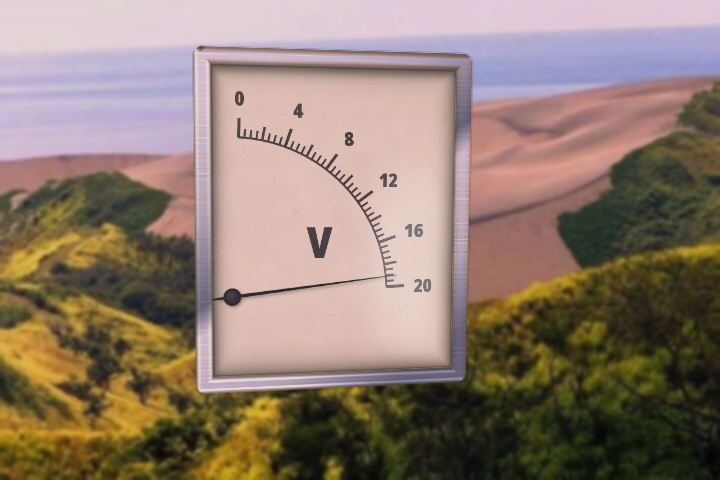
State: 19 (V)
